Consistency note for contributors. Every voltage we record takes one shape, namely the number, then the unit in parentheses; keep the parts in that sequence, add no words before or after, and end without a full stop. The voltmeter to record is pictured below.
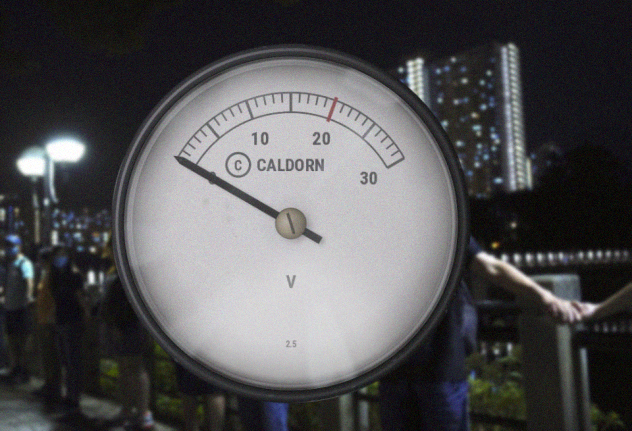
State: 0 (V)
